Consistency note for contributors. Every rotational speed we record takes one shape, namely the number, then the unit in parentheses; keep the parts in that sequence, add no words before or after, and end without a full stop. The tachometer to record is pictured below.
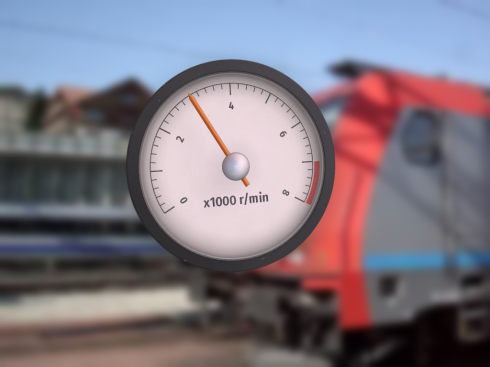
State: 3000 (rpm)
